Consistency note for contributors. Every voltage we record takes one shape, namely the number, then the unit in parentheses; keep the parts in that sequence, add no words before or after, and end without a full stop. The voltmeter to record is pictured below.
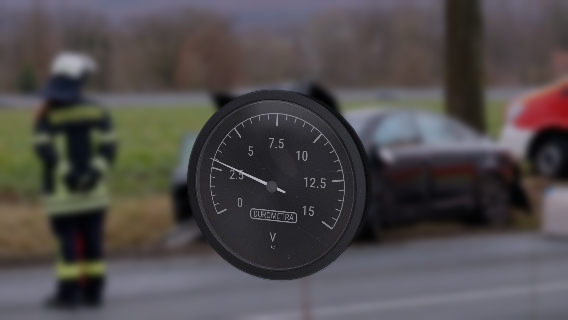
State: 3 (V)
